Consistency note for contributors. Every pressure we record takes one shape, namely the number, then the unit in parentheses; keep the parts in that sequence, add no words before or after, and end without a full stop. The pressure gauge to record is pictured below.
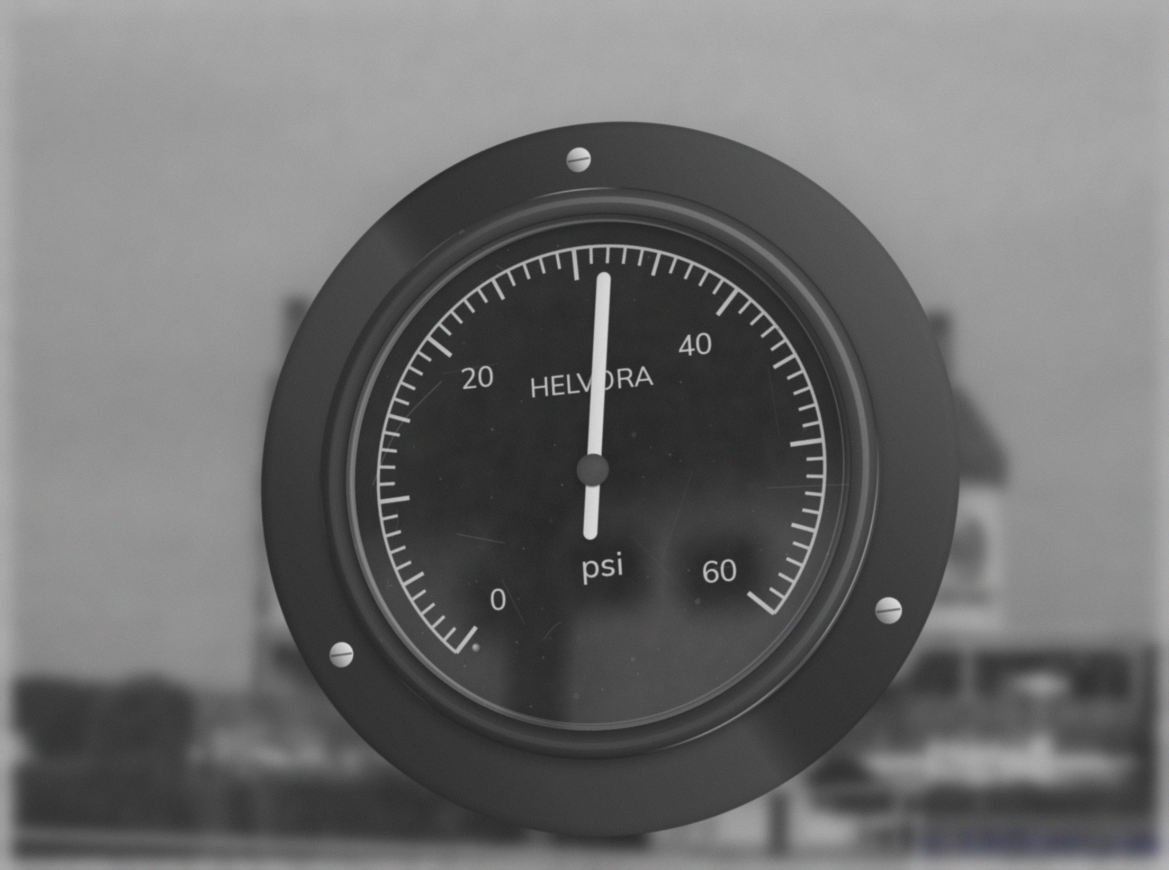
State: 32 (psi)
